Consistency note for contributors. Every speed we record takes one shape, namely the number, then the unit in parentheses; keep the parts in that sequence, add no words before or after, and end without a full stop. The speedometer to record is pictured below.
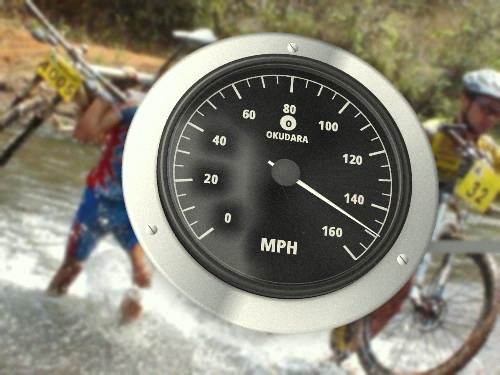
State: 150 (mph)
